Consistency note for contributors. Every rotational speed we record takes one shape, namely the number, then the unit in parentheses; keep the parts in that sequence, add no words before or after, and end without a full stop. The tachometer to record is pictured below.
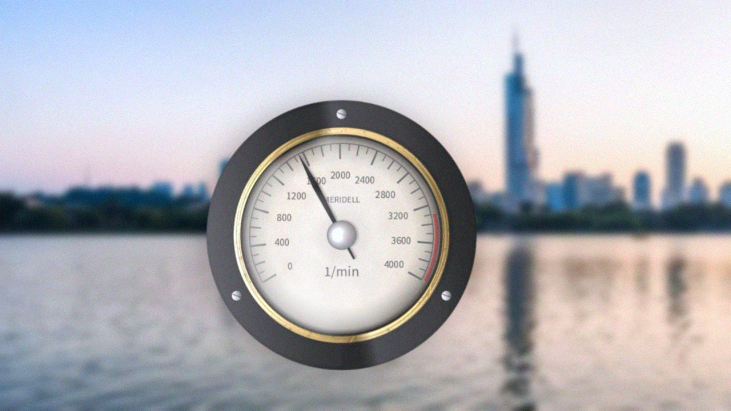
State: 1550 (rpm)
